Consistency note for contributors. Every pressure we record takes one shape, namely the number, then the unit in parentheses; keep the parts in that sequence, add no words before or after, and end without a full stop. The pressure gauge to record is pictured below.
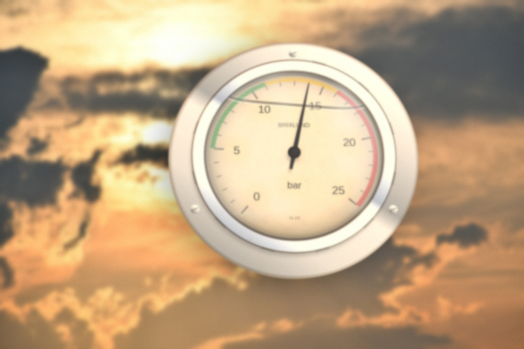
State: 14 (bar)
